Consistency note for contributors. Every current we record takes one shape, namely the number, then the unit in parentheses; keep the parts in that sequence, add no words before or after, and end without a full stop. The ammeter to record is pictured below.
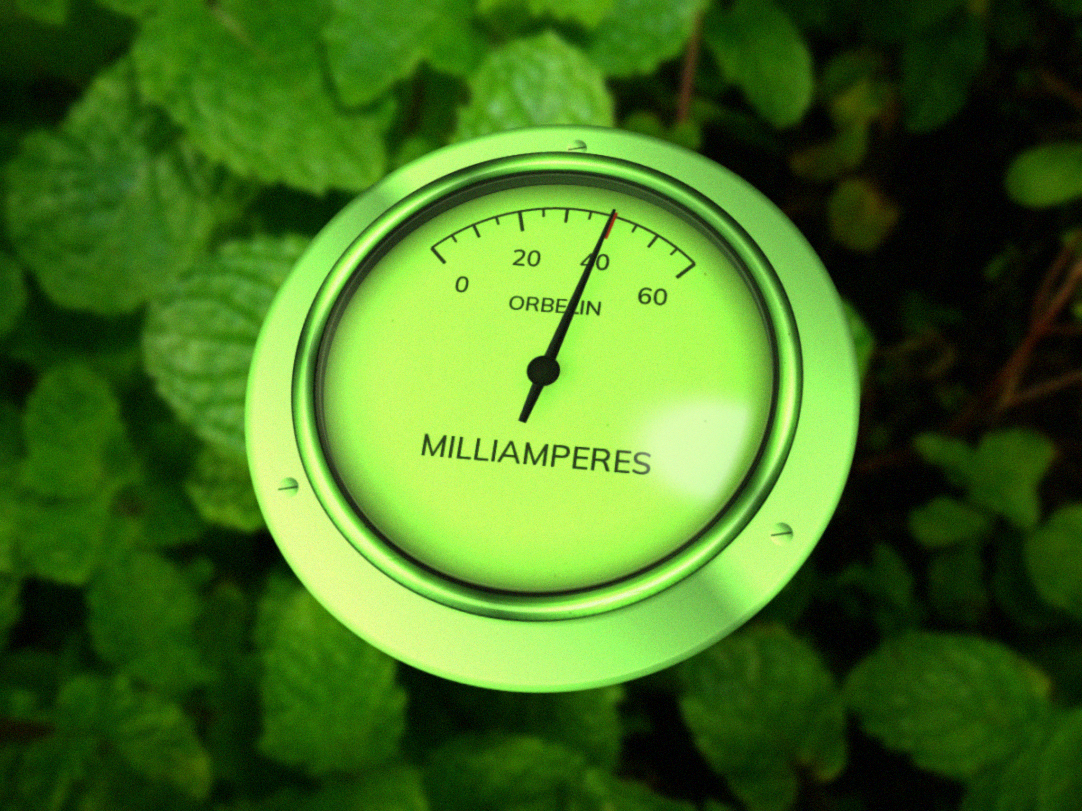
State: 40 (mA)
